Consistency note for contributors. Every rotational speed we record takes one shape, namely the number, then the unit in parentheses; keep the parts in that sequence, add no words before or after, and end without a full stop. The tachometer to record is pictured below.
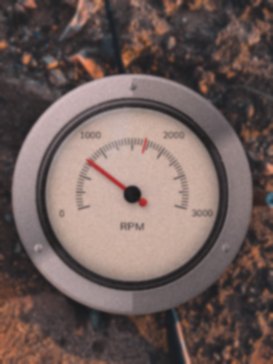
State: 750 (rpm)
